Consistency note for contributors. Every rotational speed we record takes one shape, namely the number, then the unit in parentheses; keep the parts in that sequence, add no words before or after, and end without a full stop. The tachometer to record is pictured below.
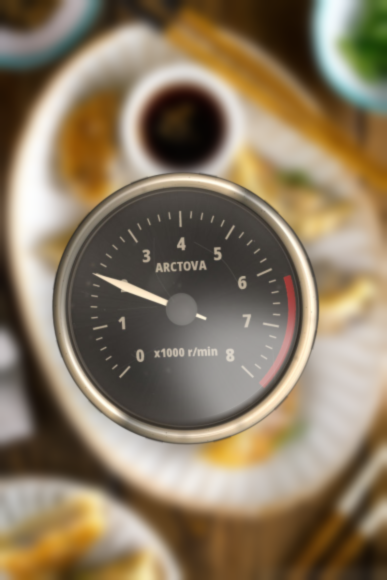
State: 2000 (rpm)
